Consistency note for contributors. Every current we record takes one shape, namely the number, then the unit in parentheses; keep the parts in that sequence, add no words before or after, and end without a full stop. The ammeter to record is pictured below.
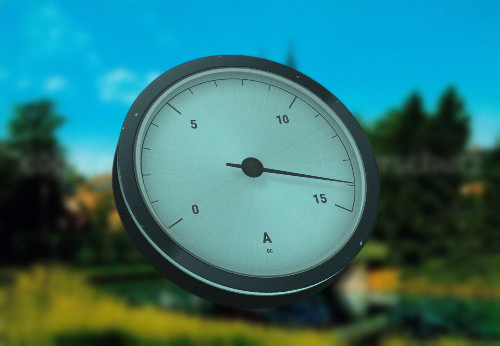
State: 14 (A)
